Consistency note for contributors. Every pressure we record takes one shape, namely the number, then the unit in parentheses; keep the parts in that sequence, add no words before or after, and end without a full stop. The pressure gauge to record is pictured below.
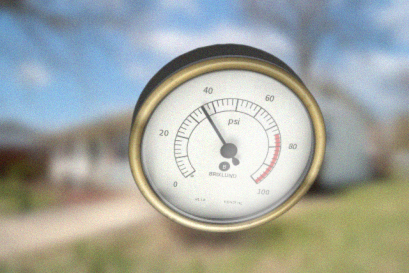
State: 36 (psi)
